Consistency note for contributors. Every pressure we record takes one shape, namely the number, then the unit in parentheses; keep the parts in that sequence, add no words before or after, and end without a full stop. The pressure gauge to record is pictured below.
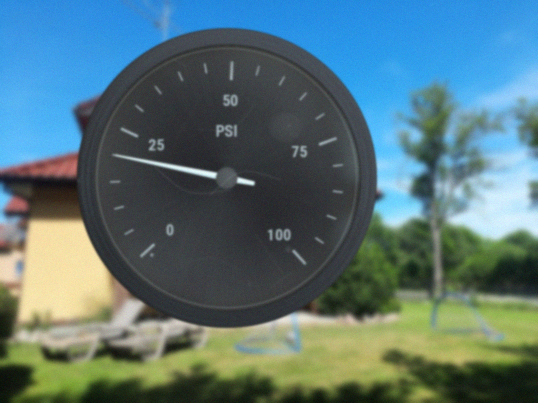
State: 20 (psi)
